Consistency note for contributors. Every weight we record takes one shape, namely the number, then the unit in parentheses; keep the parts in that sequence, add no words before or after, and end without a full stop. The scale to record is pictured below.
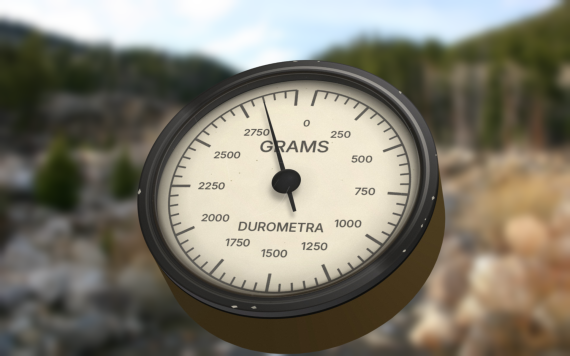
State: 2850 (g)
